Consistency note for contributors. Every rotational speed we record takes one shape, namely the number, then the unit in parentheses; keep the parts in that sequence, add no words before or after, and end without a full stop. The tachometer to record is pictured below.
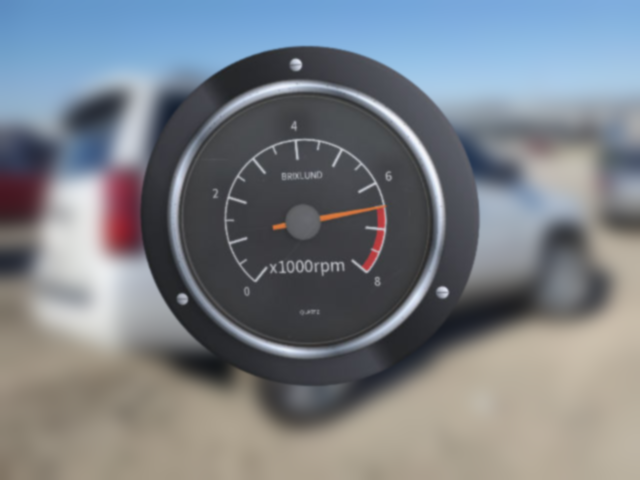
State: 6500 (rpm)
